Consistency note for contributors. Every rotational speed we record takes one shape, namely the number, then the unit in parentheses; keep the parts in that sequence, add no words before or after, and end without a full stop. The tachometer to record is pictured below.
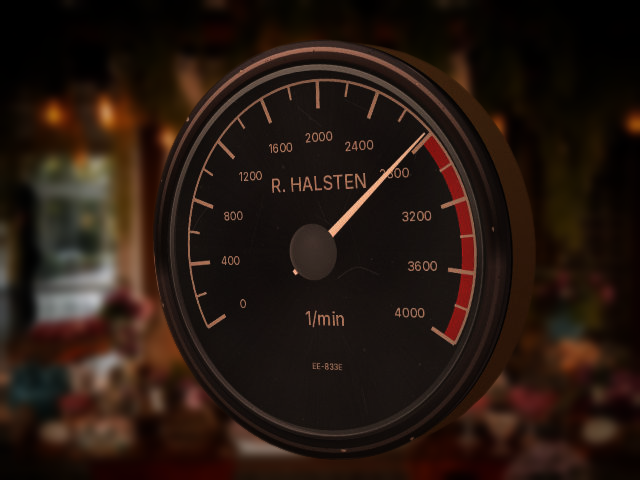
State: 2800 (rpm)
